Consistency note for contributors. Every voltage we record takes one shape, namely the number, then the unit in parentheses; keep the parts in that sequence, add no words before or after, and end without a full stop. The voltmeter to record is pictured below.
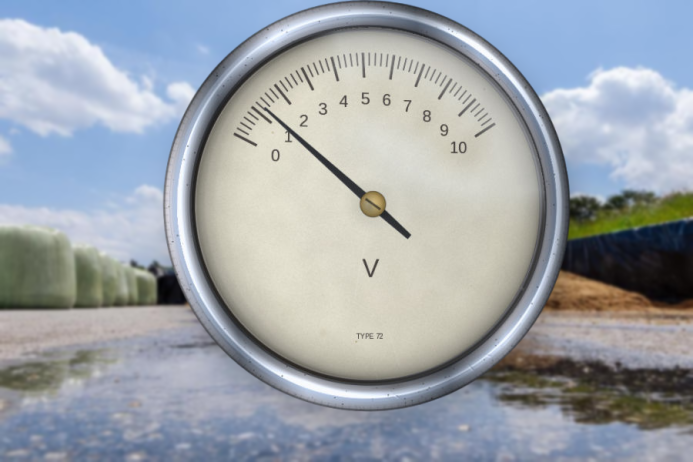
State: 1.2 (V)
